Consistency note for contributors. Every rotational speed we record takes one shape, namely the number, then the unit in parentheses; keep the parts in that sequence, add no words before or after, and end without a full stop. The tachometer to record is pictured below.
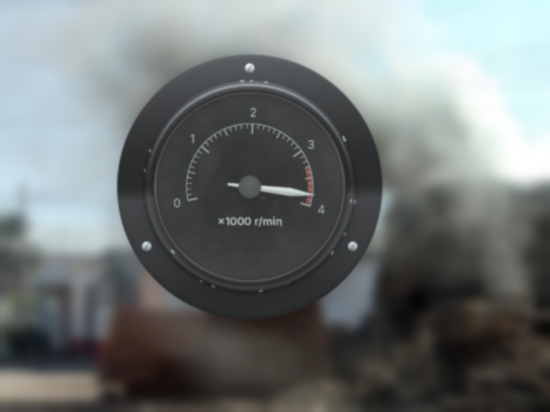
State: 3800 (rpm)
